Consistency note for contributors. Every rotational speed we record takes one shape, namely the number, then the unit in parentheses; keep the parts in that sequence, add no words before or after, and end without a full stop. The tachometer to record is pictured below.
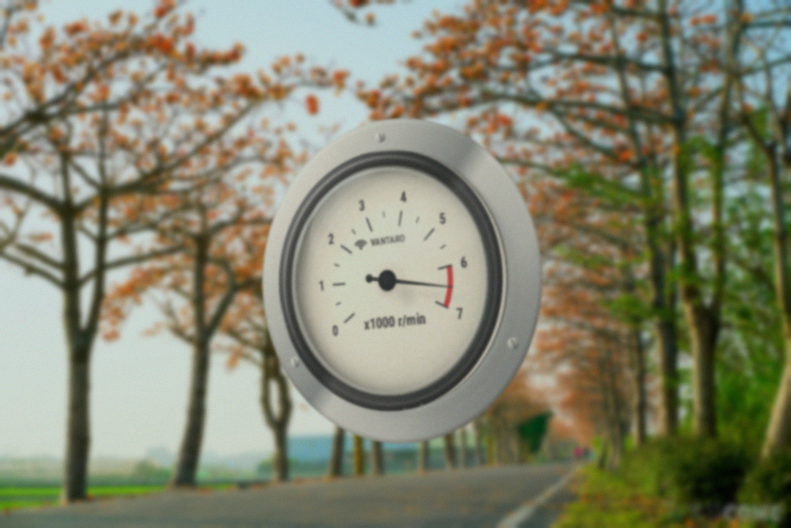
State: 6500 (rpm)
